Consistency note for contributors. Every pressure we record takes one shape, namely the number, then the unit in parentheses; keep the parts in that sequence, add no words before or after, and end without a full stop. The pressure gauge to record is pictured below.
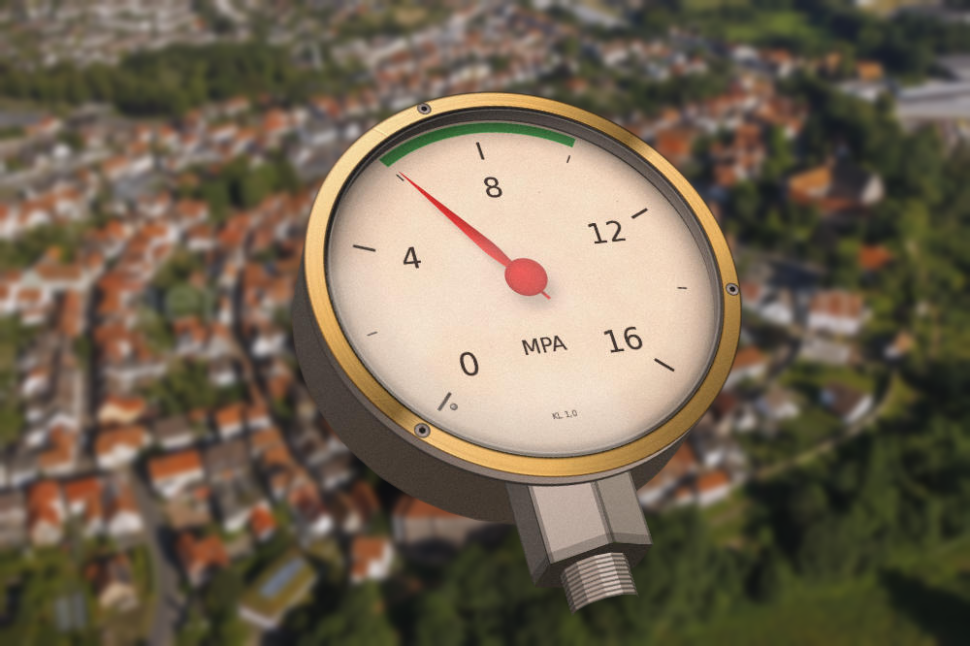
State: 6 (MPa)
